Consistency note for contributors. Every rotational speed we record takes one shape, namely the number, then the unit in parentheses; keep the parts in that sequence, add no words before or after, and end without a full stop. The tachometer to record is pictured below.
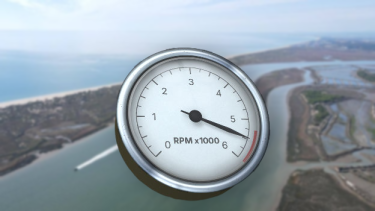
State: 5500 (rpm)
